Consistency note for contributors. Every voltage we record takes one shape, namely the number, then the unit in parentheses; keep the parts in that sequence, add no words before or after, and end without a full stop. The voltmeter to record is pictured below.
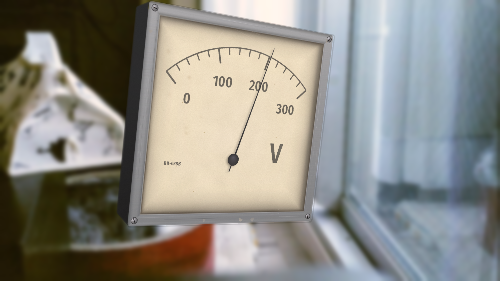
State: 200 (V)
